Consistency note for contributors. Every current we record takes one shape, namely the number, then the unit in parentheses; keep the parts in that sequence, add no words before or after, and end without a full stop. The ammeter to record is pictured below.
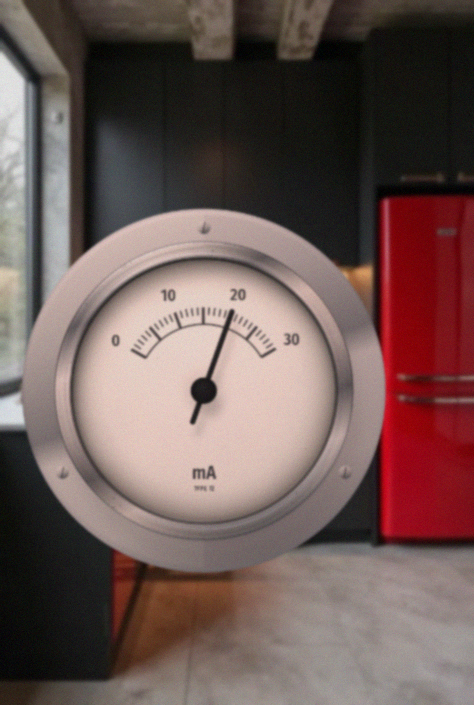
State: 20 (mA)
